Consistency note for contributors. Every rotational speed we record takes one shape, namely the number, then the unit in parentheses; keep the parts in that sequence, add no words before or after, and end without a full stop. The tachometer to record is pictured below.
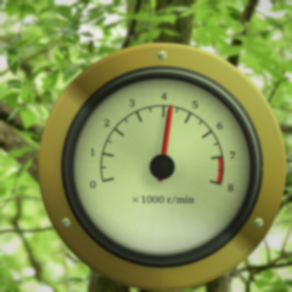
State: 4250 (rpm)
